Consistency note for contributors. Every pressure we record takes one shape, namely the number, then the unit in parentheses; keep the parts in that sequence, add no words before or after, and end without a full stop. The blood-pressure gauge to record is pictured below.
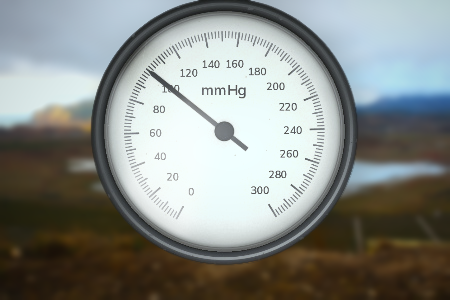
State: 100 (mmHg)
